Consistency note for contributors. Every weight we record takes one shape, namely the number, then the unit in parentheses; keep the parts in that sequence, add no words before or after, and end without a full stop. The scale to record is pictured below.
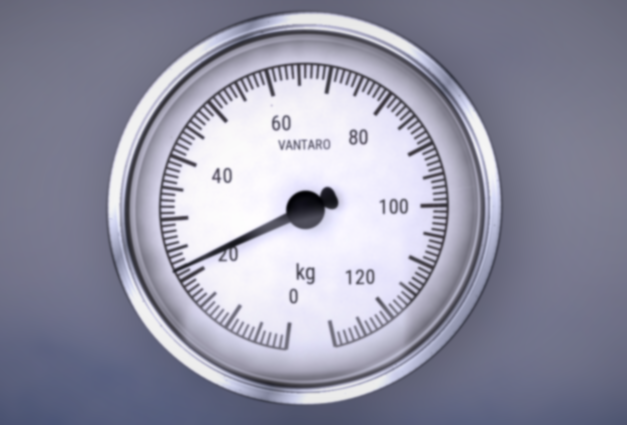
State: 22 (kg)
